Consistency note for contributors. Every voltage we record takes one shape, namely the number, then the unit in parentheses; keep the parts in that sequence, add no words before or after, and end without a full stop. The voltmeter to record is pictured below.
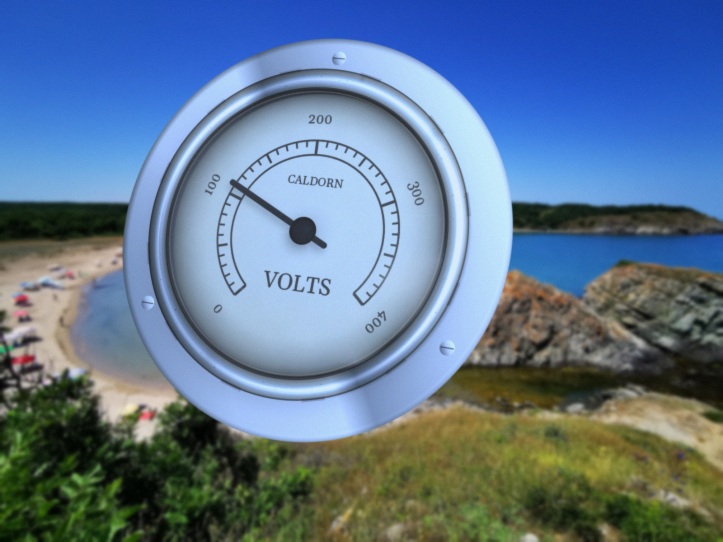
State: 110 (V)
